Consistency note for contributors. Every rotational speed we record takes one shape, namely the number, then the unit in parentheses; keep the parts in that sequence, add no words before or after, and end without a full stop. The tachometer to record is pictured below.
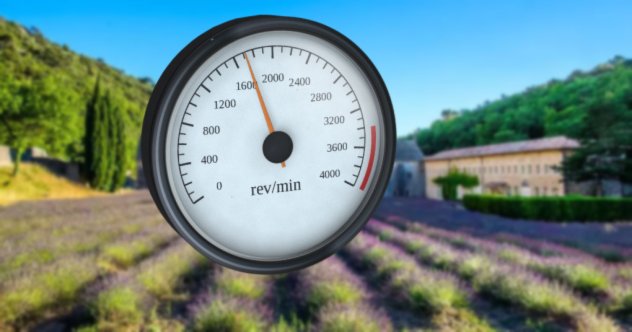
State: 1700 (rpm)
